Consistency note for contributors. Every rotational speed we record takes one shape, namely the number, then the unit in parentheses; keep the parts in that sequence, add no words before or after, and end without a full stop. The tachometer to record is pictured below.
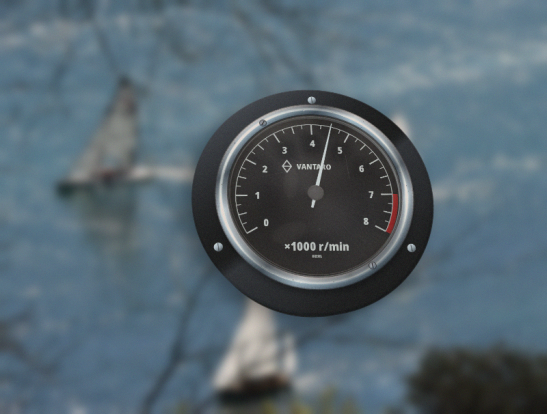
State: 4500 (rpm)
